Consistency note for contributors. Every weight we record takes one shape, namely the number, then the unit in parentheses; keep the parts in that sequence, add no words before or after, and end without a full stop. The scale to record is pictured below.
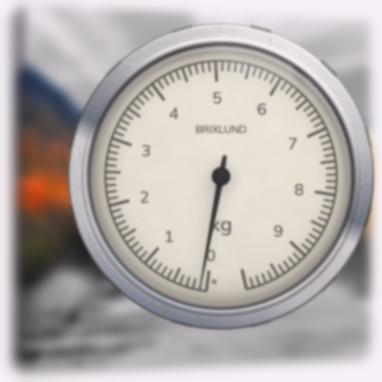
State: 0.1 (kg)
